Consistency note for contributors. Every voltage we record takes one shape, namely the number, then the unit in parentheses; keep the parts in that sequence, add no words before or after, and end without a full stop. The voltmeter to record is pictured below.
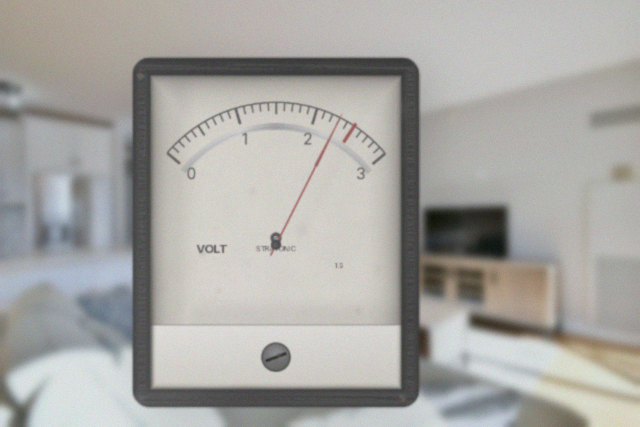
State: 2.3 (V)
